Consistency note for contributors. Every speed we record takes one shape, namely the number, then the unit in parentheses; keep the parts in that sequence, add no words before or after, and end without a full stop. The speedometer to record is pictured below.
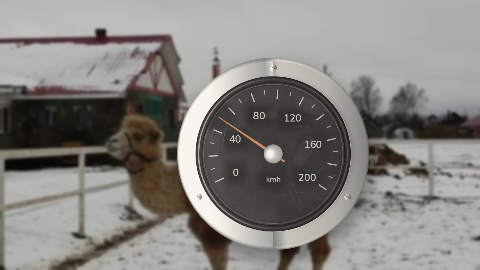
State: 50 (km/h)
